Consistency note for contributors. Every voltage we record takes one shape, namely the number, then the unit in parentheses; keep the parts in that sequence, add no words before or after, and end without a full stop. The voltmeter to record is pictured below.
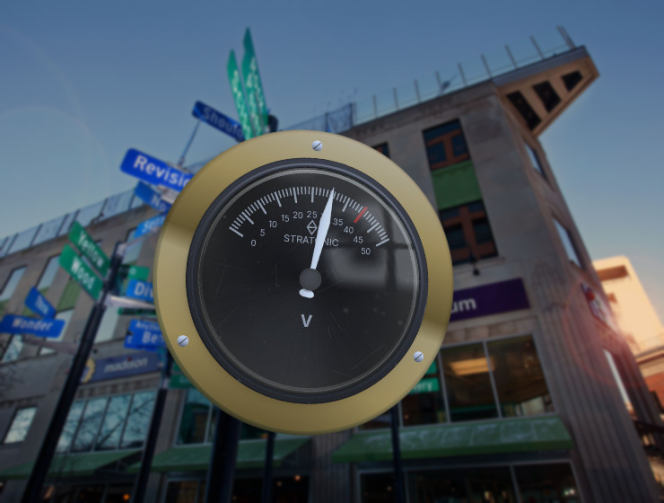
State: 30 (V)
